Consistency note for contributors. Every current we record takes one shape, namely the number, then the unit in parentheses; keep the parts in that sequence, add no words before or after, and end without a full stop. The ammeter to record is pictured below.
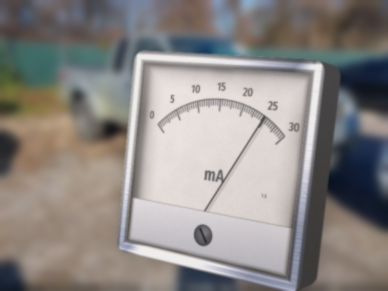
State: 25 (mA)
